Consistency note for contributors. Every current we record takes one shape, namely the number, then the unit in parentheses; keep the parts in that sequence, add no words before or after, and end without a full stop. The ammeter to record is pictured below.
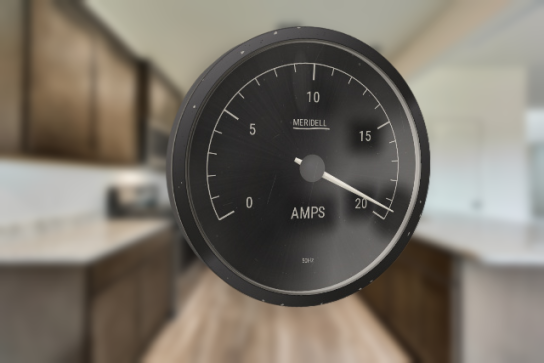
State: 19.5 (A)
